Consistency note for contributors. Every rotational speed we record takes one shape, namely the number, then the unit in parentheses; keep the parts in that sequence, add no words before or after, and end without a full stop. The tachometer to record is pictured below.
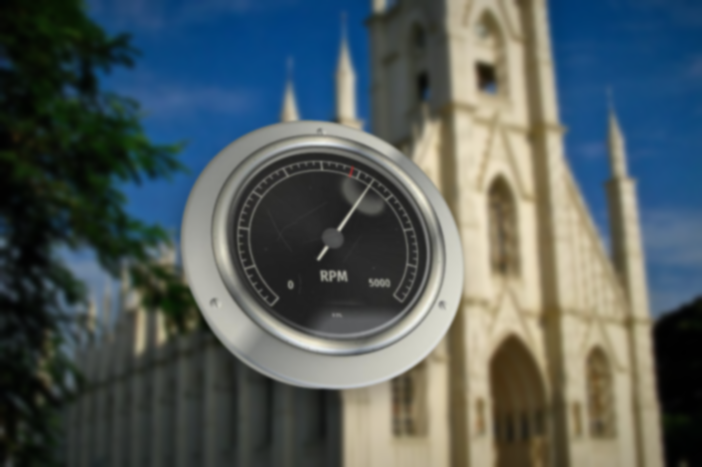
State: 3200 (rpm)
